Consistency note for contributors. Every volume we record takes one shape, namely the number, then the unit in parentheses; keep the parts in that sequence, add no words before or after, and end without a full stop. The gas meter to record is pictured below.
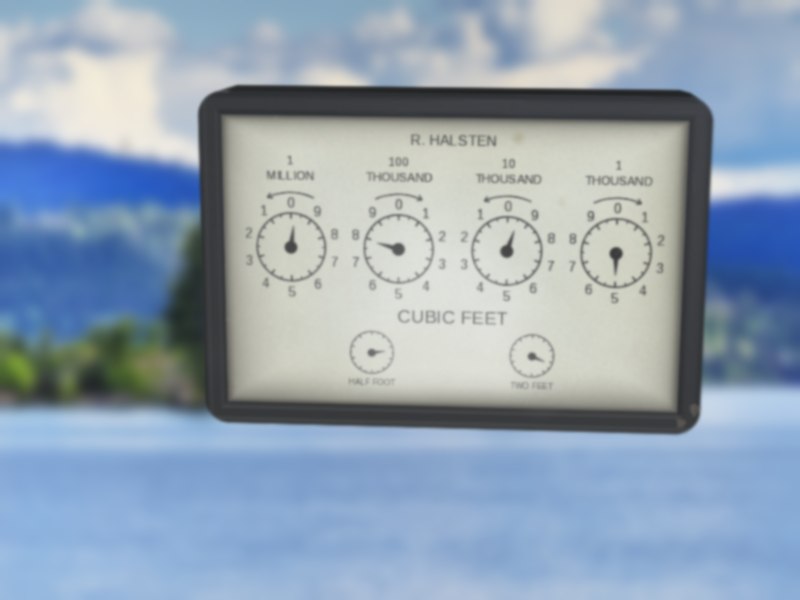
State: 979500 (ft³)
